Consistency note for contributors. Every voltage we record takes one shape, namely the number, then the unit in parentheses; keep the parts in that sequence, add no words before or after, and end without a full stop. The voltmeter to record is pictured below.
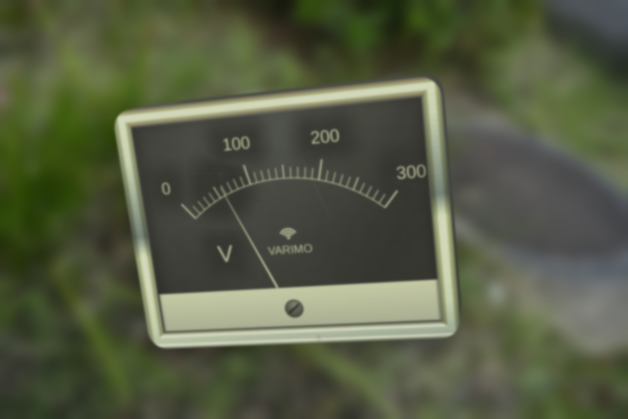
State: 60 (V)
